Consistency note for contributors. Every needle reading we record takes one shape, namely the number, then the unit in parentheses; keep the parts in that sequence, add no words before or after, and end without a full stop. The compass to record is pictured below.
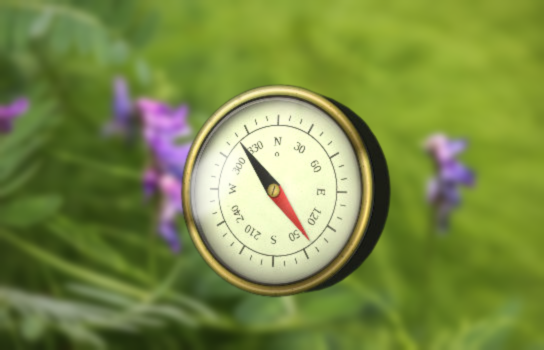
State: 140 (°)
